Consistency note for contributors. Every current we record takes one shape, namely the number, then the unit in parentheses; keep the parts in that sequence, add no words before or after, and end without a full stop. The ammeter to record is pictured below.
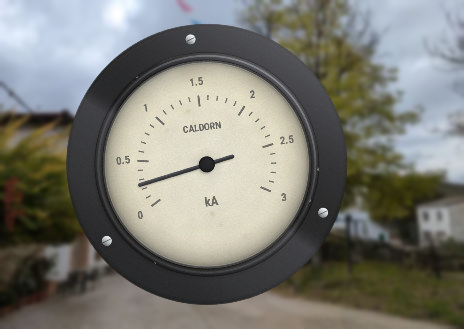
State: 0.25 (kA)
